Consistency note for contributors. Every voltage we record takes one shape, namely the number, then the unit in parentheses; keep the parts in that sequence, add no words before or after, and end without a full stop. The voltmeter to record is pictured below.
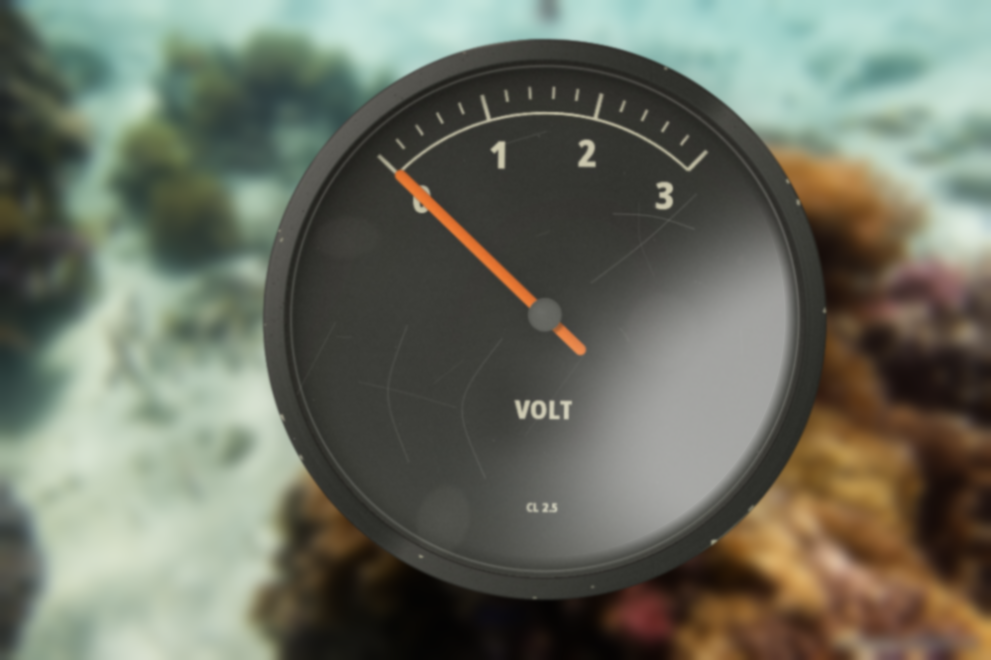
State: 0 (V)
